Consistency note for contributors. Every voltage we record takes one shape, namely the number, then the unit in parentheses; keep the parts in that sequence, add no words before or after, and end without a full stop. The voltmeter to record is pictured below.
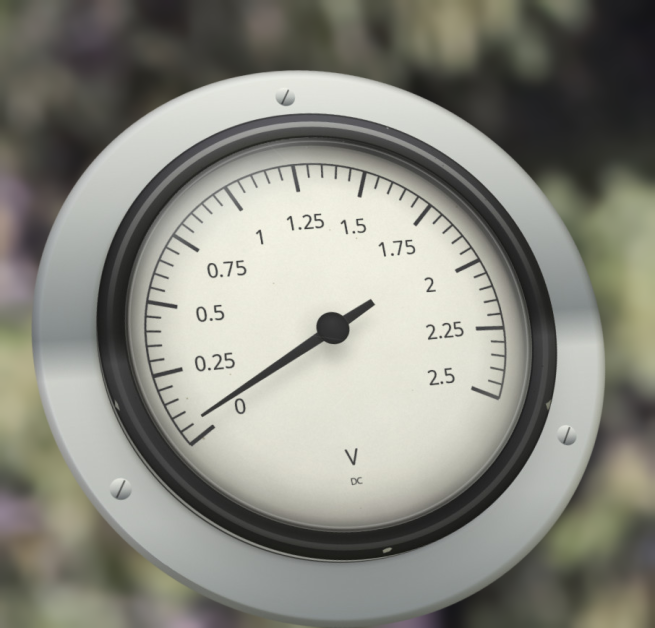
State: 0.05 (V)
